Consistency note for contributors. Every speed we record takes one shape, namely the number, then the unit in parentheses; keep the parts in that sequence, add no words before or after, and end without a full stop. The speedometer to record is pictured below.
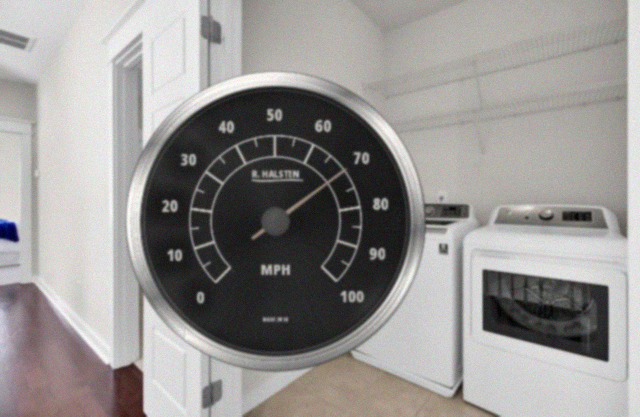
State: 70 (mph)
